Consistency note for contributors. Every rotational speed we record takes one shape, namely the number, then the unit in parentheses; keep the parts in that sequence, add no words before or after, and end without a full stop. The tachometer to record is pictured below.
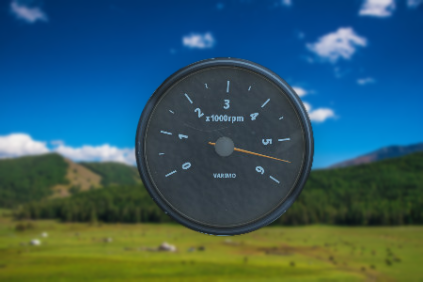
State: 5500 (rpm)
